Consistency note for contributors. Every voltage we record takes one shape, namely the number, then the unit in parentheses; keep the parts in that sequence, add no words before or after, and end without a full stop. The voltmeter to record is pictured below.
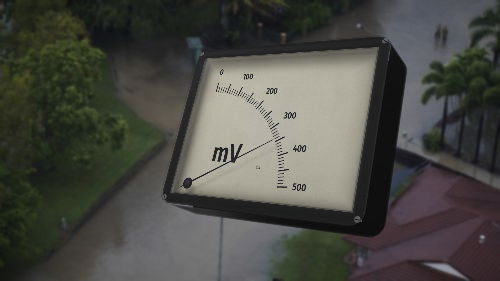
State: 350 (mV)
